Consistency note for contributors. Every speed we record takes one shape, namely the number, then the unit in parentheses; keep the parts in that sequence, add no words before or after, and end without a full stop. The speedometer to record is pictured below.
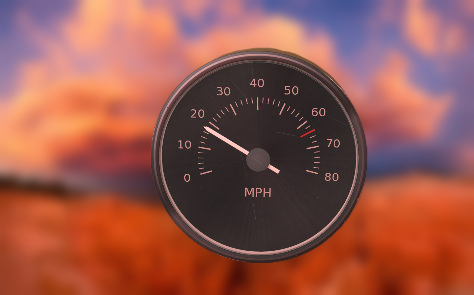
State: 18 (mph)
